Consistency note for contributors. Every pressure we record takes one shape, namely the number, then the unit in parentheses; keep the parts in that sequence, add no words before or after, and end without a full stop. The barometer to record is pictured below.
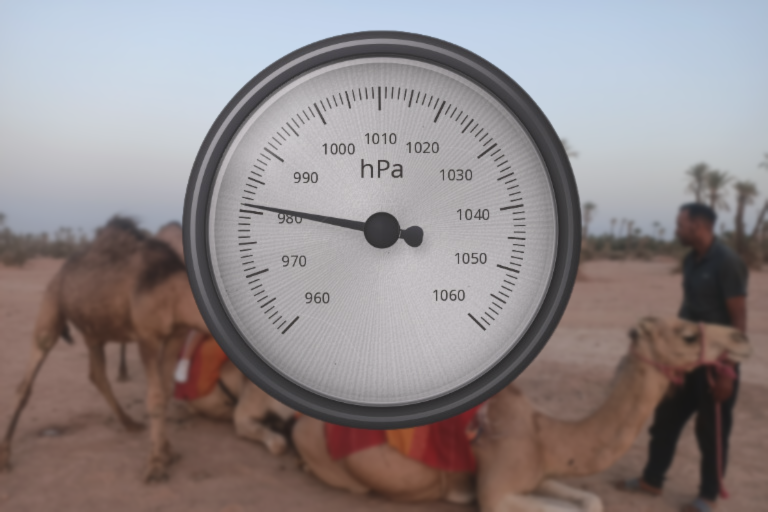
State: 981 (hPa)
